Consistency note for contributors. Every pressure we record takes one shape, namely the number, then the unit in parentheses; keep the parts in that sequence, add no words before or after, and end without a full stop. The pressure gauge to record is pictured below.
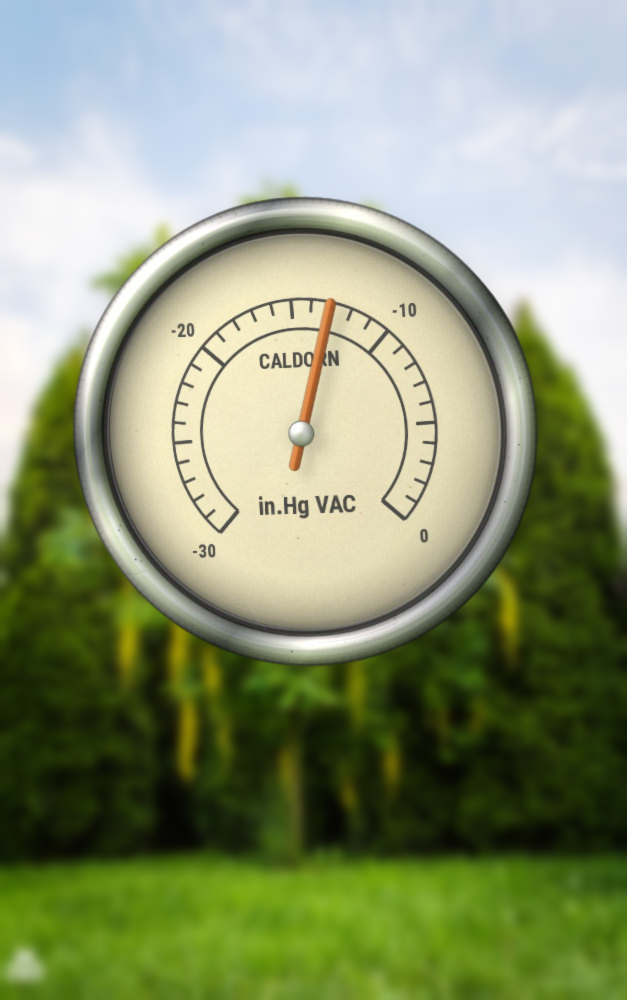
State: -13 (inHg)
